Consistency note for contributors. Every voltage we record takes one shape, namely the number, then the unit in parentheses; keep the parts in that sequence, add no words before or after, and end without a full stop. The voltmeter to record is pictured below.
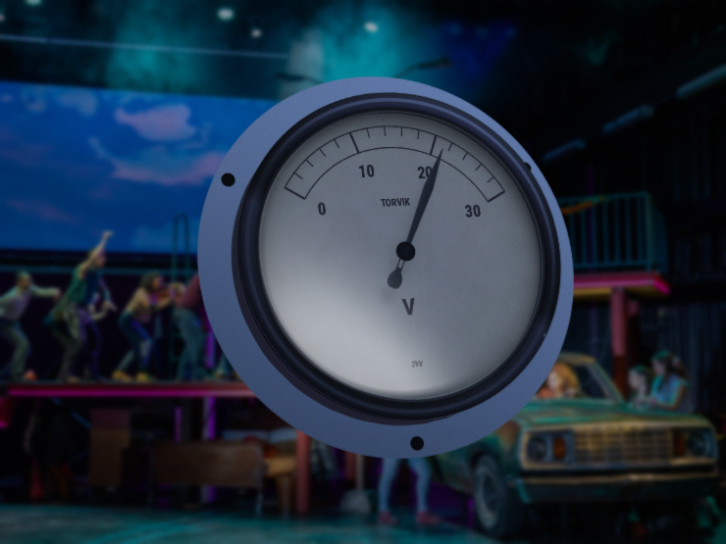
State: 21 (V)
